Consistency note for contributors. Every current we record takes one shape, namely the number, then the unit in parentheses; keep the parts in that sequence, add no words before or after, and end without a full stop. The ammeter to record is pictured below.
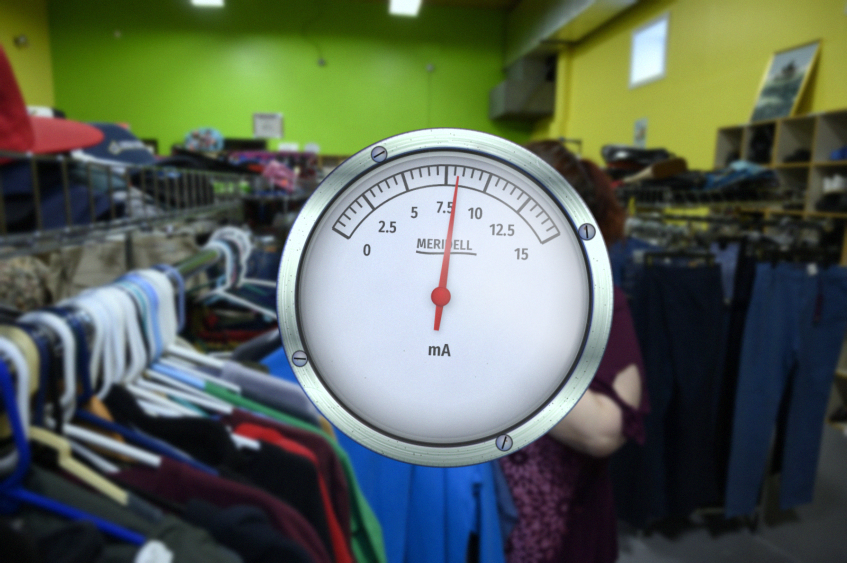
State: 8.25 (mA)
